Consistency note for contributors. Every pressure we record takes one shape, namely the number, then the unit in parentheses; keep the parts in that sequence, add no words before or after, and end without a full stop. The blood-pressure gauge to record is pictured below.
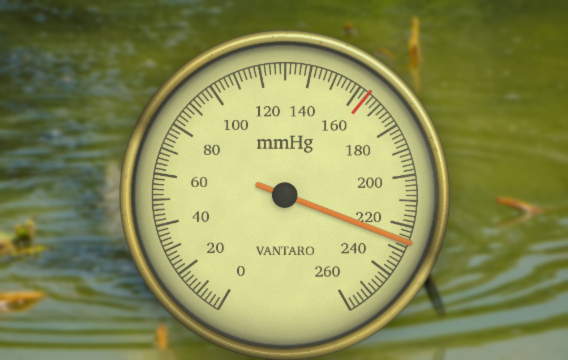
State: 226 (mmHg)
